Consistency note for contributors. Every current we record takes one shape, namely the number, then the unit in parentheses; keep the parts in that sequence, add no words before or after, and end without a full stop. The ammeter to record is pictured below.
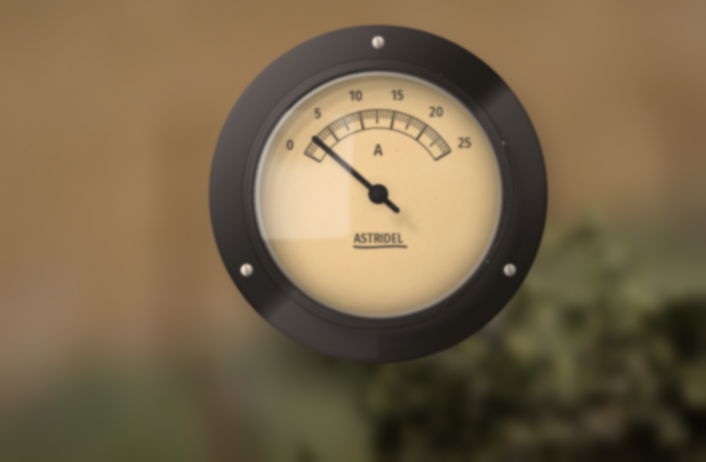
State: 2.5 (A)
